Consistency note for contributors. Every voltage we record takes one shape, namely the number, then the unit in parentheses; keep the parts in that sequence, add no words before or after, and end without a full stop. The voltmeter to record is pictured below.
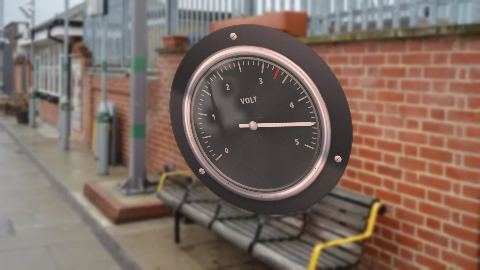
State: 4.5 (V)
